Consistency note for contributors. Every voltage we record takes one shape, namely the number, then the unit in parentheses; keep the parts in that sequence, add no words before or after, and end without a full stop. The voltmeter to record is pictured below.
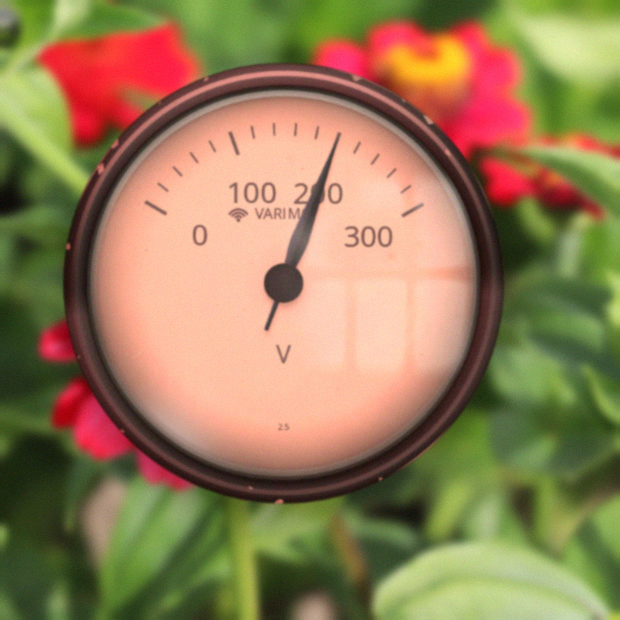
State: 200 (V)
